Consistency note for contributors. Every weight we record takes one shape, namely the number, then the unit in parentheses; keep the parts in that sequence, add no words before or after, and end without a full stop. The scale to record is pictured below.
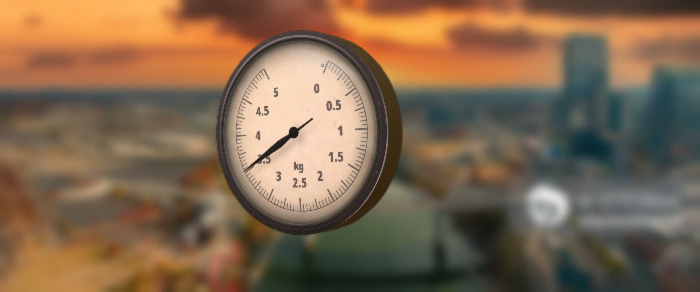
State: 3.5 (kg)
